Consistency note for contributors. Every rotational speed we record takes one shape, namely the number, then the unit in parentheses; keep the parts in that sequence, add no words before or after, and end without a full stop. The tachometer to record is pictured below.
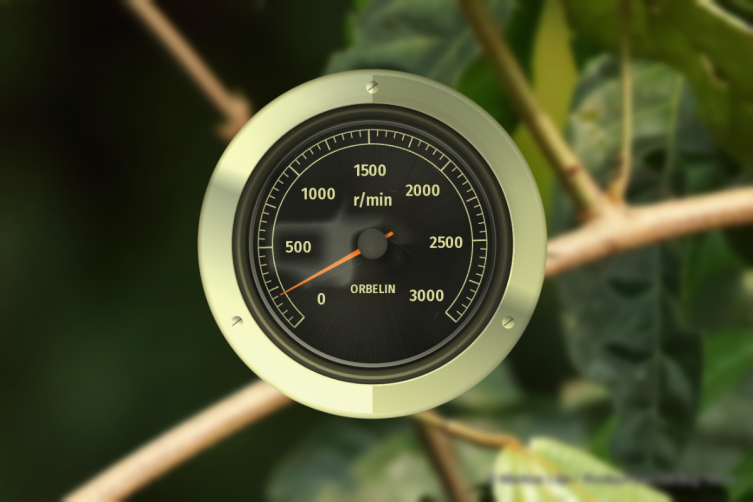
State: 200 (rpm)
